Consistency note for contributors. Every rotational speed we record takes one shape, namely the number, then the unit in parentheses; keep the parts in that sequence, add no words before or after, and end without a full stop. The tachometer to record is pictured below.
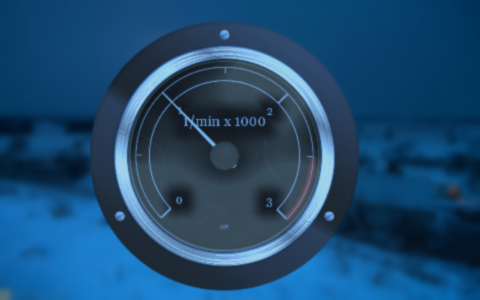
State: 1000 (rpm)
